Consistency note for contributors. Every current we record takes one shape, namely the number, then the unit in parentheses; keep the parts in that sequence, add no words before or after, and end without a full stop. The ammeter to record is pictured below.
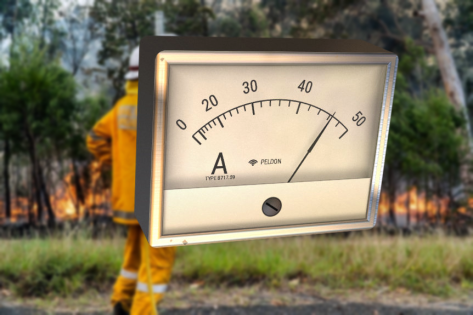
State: 46 (A)
